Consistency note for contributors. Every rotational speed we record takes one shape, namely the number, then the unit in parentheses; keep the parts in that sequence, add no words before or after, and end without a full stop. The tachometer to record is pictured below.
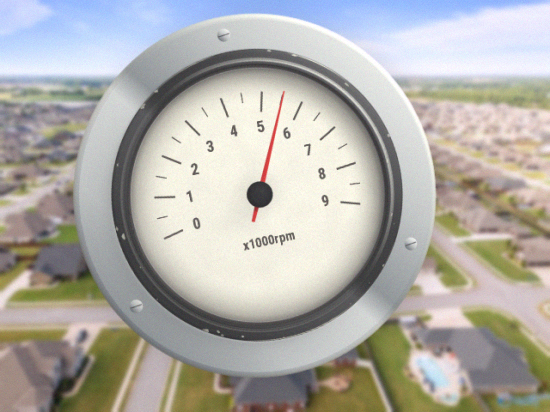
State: 5500 (rpm)
